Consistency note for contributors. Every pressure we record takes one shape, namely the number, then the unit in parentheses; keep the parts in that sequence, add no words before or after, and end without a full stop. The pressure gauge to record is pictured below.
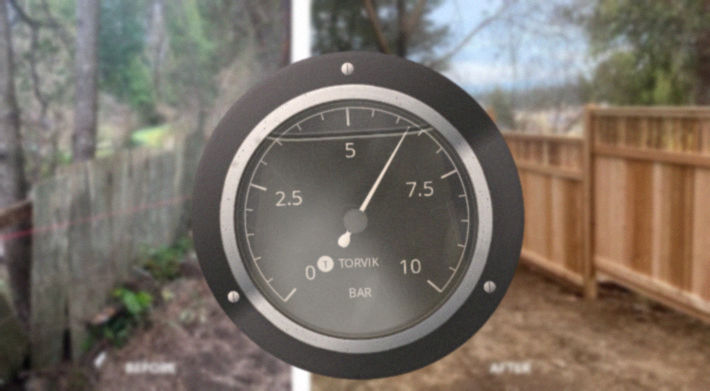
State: 6.25 (bar)
